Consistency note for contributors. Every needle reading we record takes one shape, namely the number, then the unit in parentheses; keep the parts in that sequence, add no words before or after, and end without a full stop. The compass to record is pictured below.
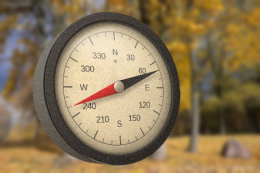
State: 250 (°)
